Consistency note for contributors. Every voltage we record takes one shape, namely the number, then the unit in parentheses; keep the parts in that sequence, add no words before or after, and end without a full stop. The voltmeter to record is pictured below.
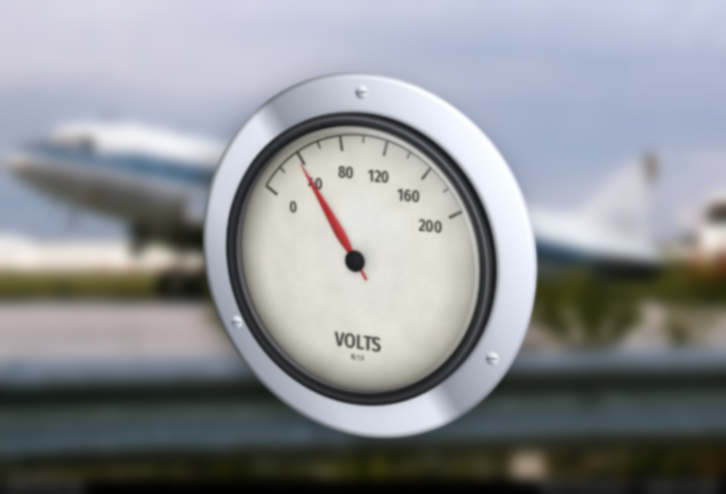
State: 40 (V)
